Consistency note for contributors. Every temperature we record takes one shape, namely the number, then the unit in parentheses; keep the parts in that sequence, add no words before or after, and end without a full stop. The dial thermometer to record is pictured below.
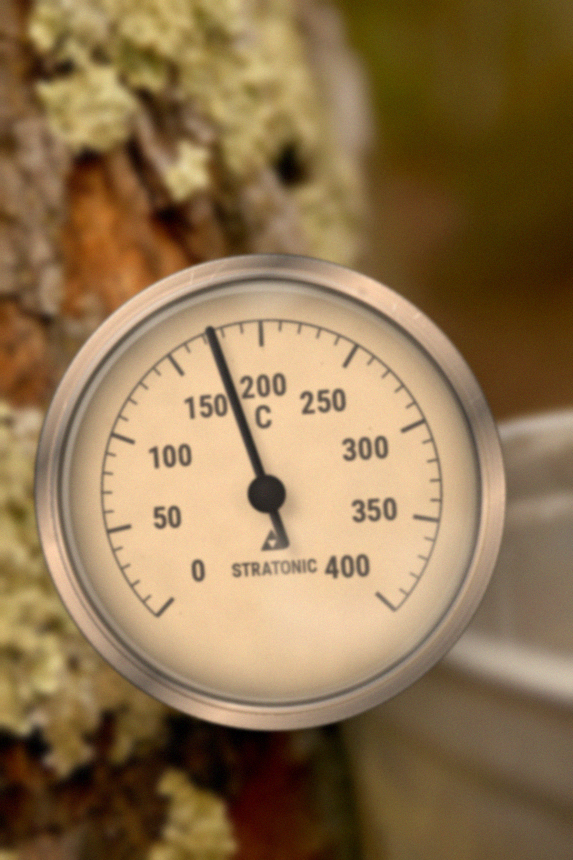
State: 175 (°C)
